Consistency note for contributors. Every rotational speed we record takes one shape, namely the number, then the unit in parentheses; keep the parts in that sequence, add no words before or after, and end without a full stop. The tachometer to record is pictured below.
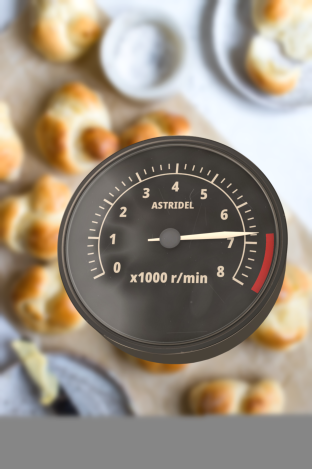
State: 6800 (rpm)
